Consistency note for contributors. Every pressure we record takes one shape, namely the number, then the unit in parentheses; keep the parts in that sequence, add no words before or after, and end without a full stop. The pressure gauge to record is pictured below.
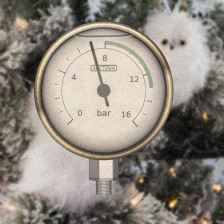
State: 7 (bar)
